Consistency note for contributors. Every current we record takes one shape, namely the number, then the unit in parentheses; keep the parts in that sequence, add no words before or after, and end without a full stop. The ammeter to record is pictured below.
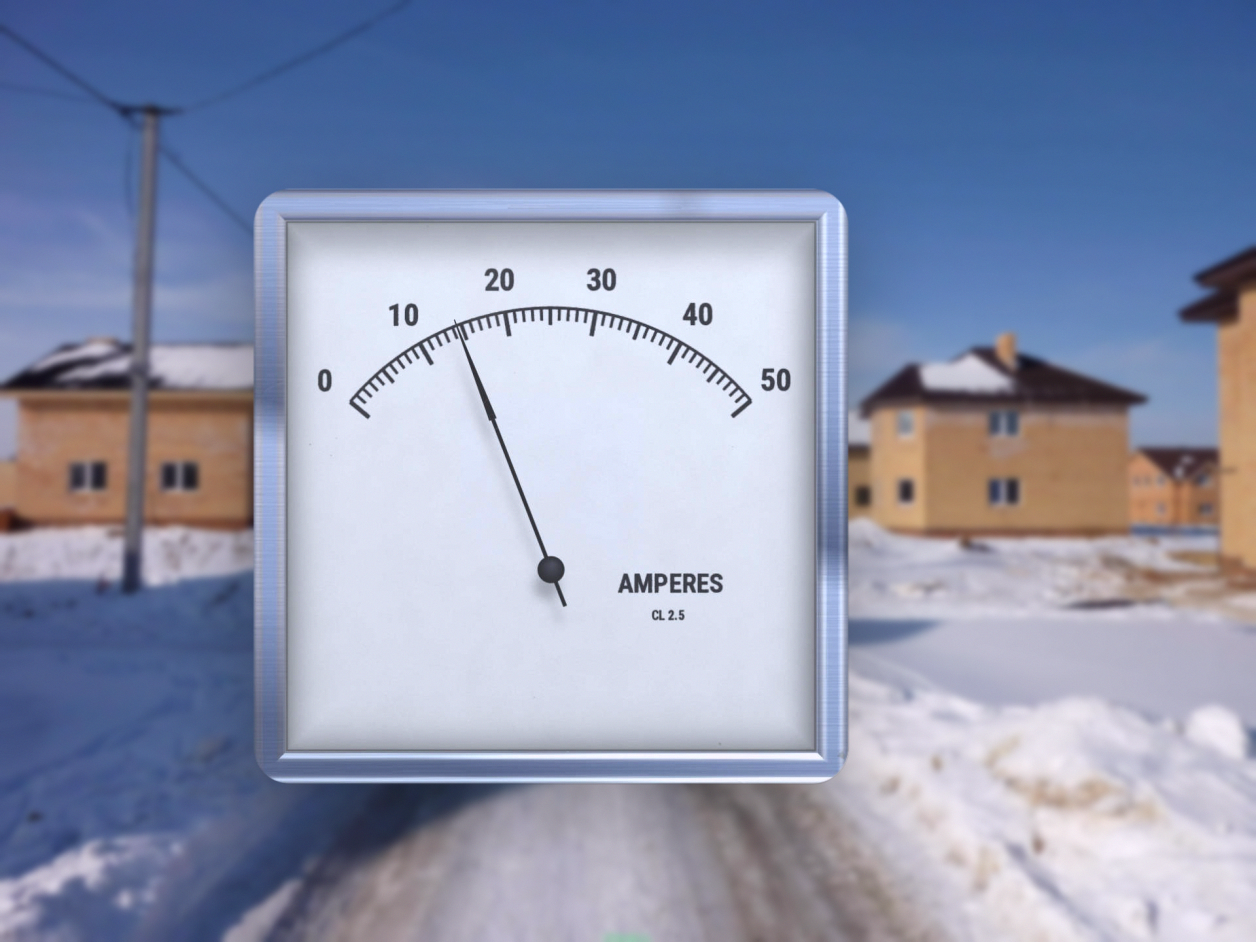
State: 14.5 (A)
